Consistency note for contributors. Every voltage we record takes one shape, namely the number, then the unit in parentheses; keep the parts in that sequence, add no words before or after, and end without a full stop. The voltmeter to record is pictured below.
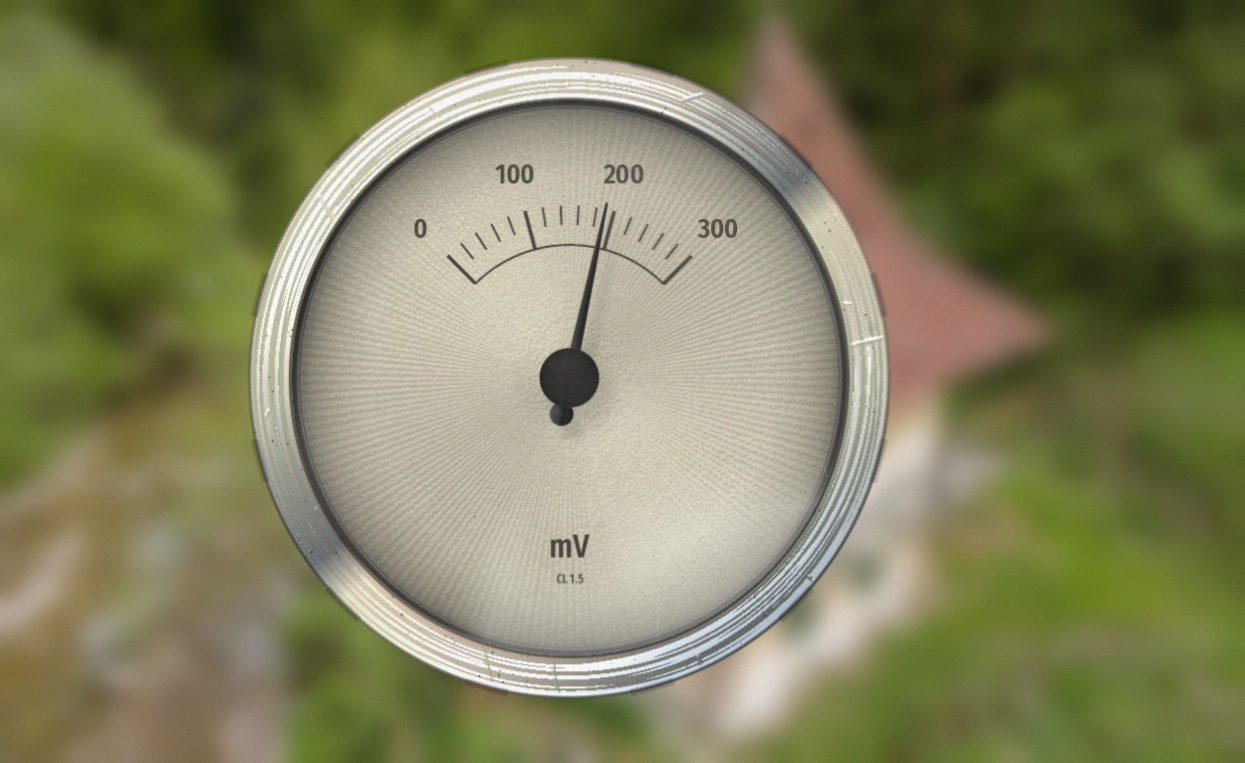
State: 190 (mV)
